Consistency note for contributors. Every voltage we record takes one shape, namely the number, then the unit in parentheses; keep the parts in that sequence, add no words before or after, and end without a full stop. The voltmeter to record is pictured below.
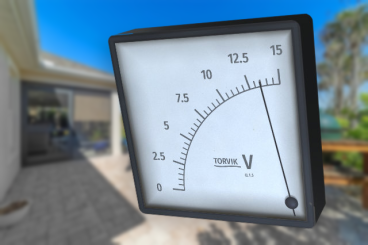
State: 13.5 (V)
